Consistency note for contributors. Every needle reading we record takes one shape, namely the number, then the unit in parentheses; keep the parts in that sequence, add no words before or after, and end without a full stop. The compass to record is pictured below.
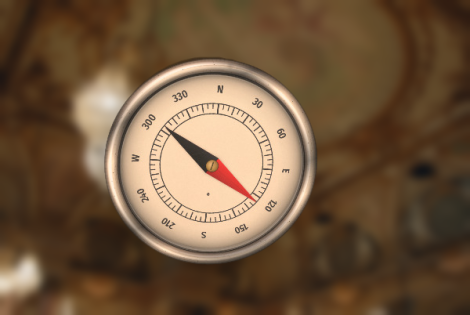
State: 125 (°)
